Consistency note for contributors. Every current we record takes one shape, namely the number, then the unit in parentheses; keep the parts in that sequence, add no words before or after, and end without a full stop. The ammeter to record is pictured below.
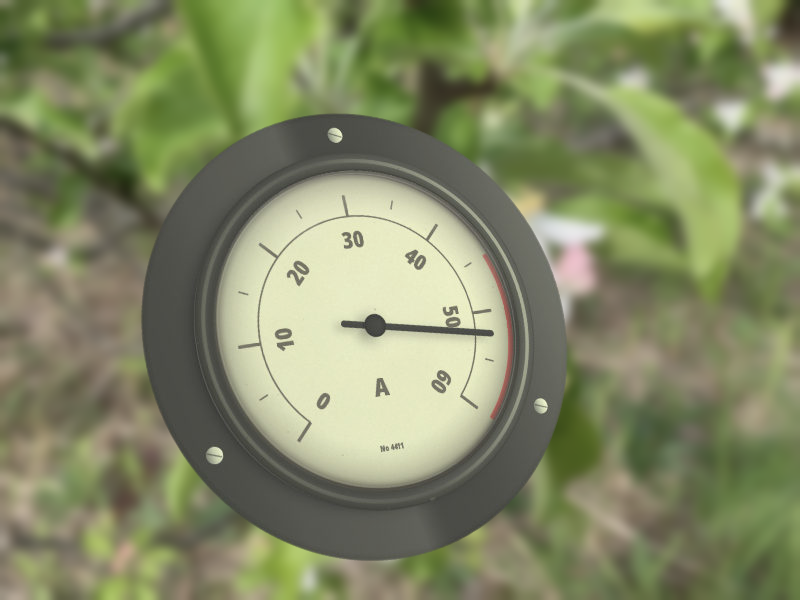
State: 52.5 (A)
